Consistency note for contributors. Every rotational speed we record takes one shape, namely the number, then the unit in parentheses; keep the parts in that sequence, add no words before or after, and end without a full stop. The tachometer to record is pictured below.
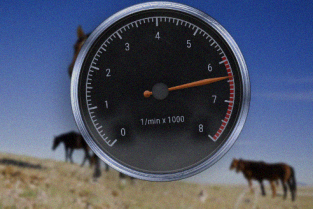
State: 6400 (rpm)
